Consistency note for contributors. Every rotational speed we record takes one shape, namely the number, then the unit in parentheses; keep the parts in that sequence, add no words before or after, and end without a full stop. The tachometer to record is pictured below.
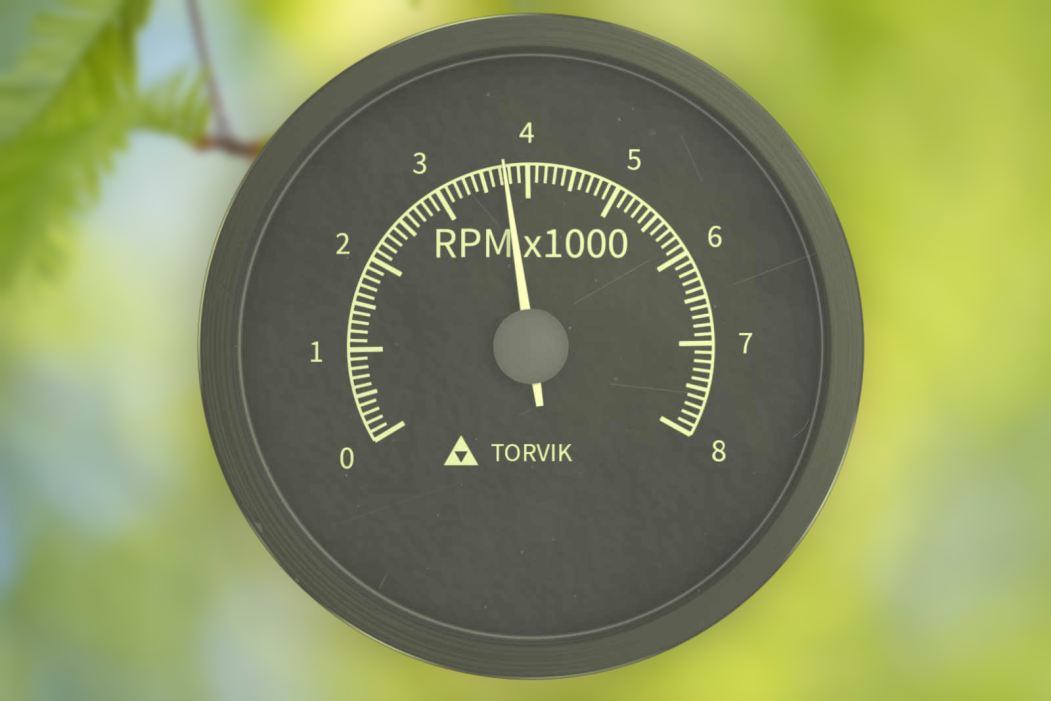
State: 3750 (rpm)
